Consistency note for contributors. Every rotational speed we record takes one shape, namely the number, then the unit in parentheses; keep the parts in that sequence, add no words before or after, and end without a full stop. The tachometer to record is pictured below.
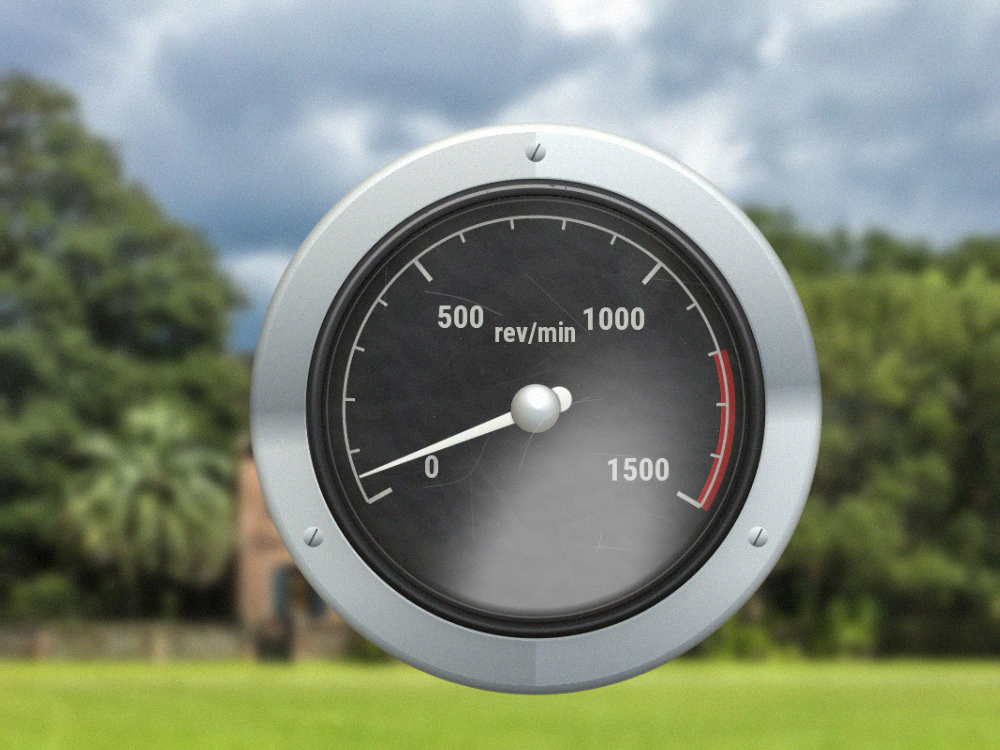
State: 50 (rpm)
